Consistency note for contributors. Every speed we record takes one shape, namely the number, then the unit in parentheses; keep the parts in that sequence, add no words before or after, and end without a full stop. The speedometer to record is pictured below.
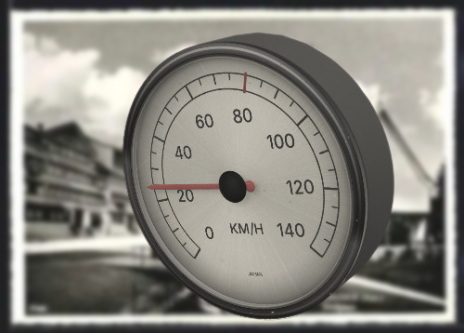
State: 25 (km/h)
